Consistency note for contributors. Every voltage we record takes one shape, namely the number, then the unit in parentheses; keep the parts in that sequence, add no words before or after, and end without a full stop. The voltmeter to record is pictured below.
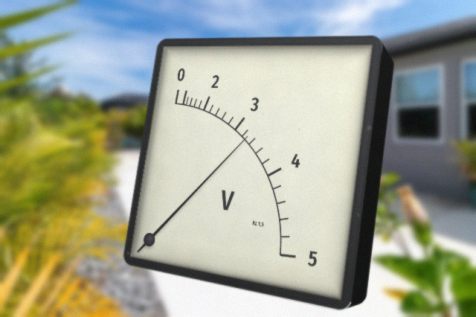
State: 3.3 (V)
